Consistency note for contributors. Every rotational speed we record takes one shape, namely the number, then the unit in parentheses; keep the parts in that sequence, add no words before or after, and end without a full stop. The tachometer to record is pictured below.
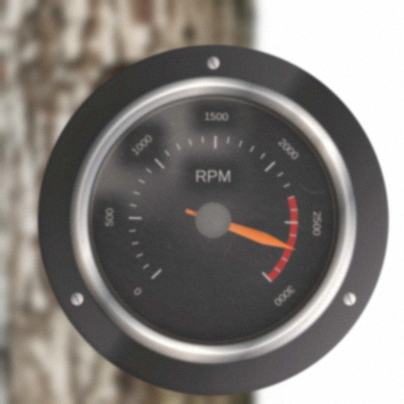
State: 2700 (rpm)
